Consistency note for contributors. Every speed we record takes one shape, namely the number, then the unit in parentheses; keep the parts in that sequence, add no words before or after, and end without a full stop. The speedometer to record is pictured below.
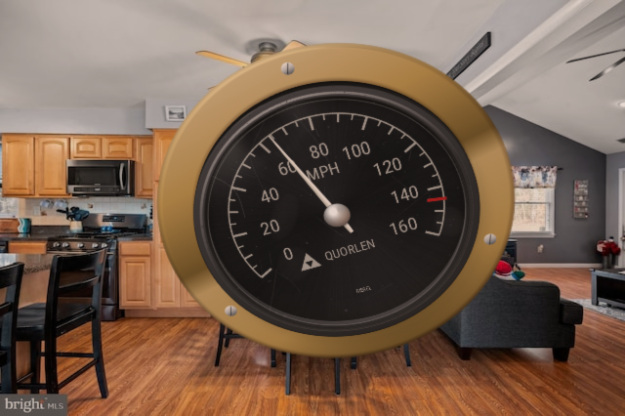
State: 65 (mph)
